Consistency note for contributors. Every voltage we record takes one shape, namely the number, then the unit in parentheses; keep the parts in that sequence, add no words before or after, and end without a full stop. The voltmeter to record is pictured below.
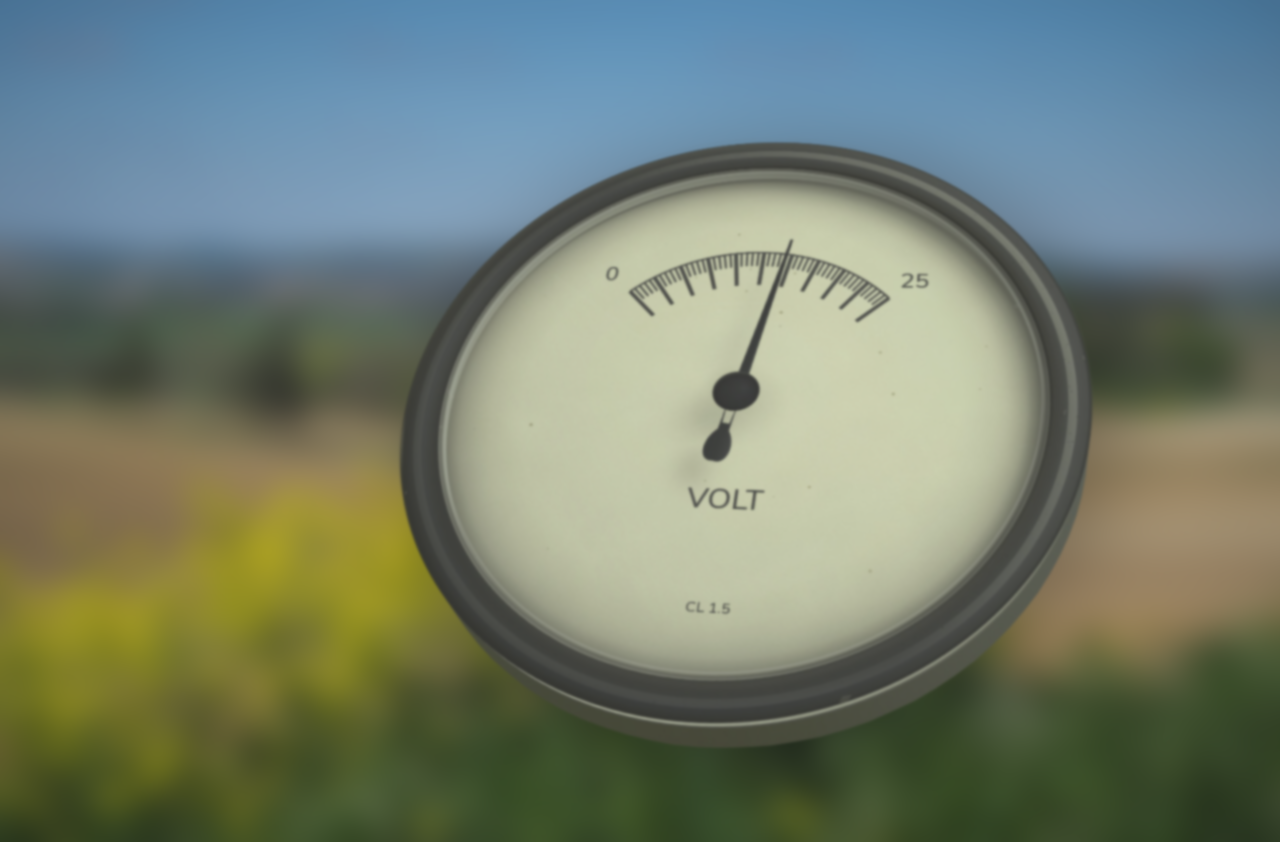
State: 15 (V)
